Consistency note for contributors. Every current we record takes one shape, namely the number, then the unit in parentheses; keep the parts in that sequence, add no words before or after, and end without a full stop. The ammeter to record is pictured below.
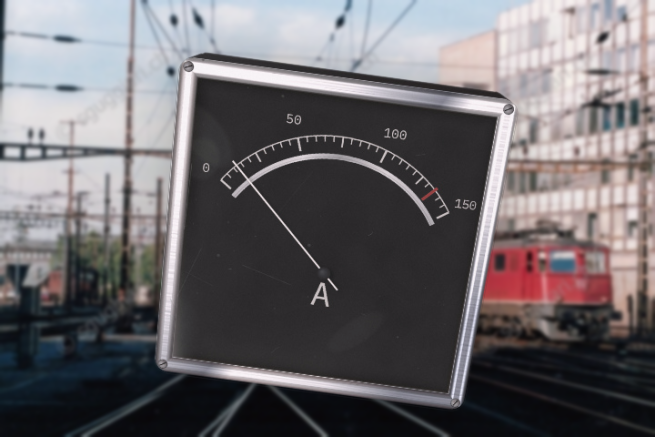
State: 12.5 (A)
